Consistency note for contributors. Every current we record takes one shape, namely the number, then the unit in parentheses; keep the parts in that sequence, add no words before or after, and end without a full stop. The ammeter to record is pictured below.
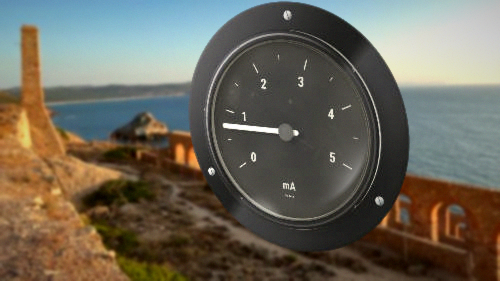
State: 0.75 (mA)
